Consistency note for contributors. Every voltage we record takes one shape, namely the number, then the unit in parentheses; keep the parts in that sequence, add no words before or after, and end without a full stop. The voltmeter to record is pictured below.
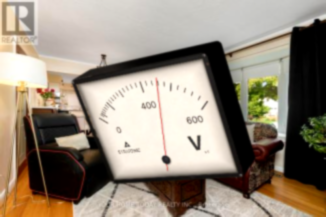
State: 460 (V)
